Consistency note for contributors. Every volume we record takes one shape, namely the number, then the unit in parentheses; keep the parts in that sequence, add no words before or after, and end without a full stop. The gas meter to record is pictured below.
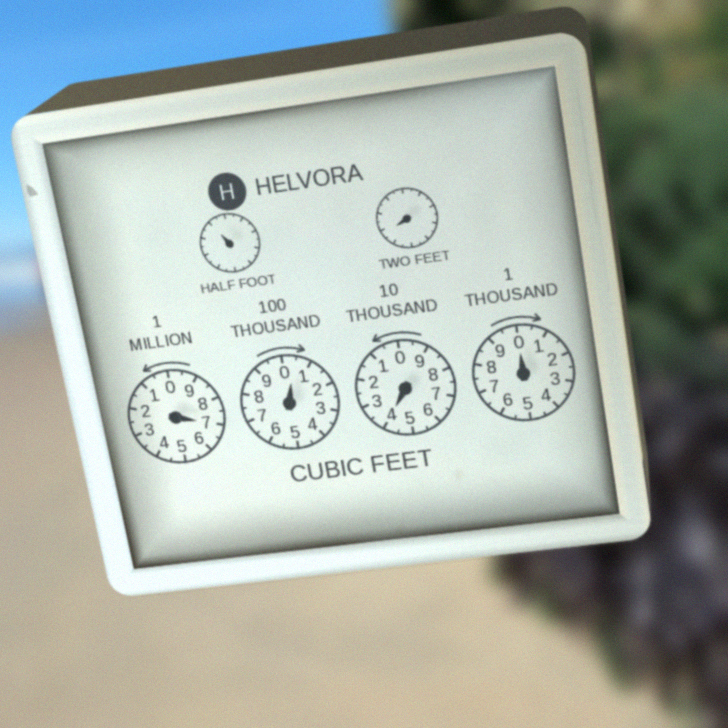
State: 704000 (ft³)
